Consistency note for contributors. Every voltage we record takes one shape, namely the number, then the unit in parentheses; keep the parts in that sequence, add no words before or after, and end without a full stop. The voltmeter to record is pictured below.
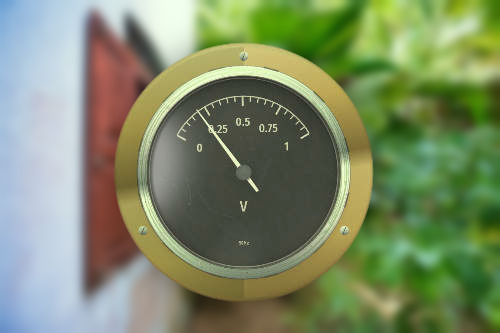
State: 0.2 (V)
